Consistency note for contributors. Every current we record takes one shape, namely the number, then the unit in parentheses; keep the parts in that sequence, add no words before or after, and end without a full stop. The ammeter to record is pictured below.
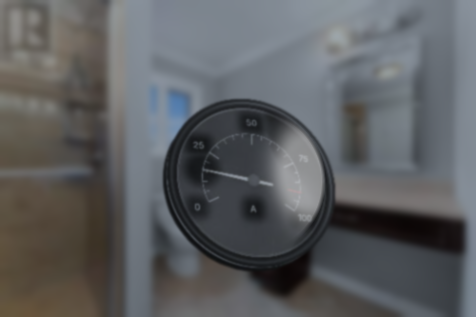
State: 15 (A)
